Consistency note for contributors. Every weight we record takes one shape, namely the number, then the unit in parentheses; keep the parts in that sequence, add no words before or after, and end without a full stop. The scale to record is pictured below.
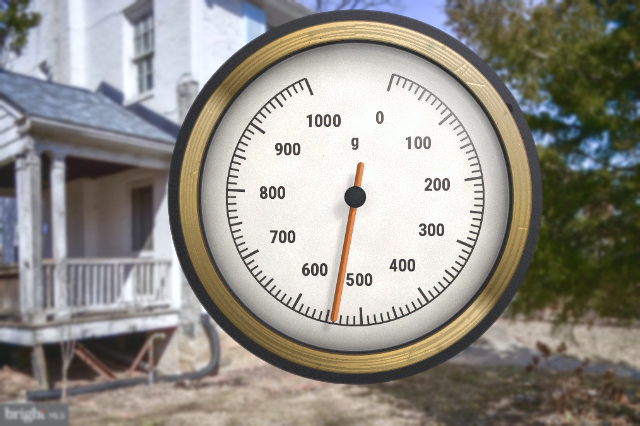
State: 540 (g)
